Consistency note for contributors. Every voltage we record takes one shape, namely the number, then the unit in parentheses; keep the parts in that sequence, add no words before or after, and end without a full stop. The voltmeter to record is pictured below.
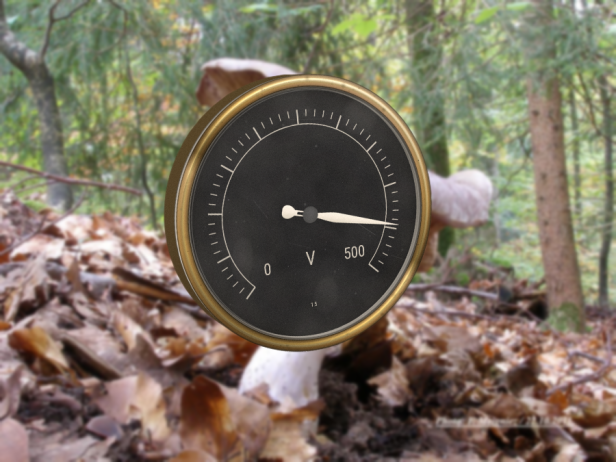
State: 445 (V)
